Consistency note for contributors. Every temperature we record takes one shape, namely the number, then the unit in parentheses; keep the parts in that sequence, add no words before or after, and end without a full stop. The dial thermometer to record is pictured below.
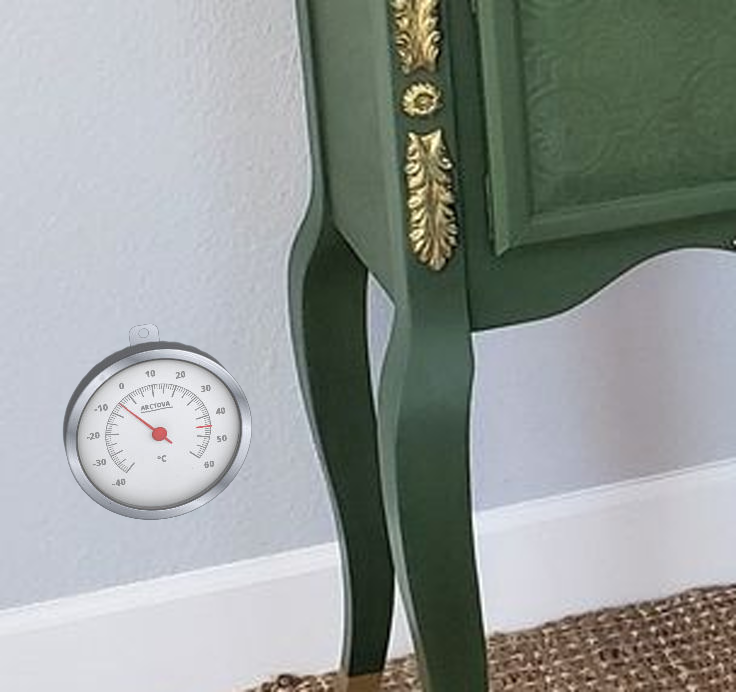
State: -5 (°C)
